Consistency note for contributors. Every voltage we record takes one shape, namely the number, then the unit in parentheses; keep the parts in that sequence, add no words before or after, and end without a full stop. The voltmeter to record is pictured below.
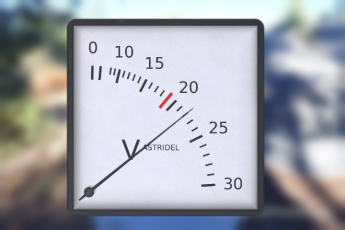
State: 22 (V)
